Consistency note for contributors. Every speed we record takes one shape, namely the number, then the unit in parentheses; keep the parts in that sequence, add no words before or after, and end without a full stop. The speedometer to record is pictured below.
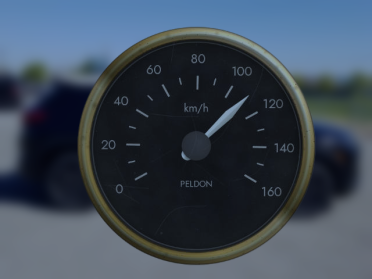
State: 110 (km/h)
